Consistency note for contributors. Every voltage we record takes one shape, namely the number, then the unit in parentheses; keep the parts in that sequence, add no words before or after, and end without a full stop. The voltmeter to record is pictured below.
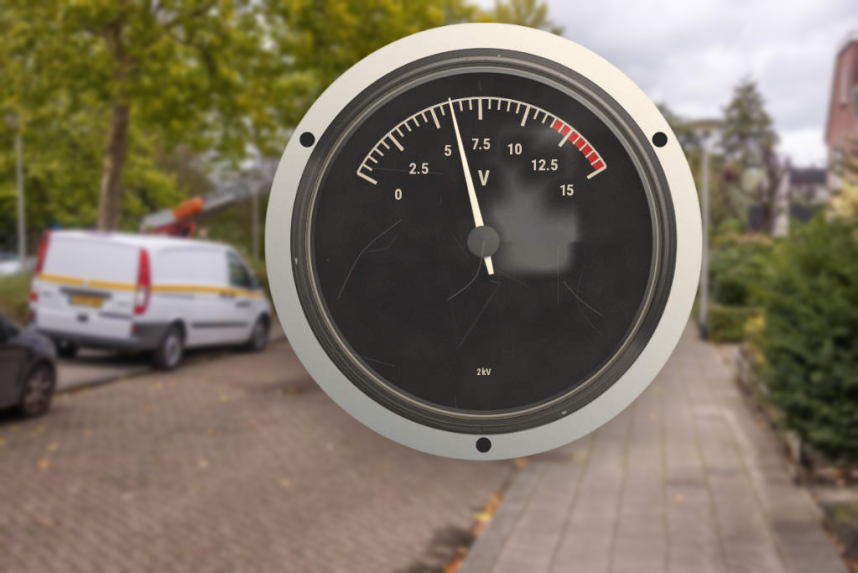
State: 6 (V)
